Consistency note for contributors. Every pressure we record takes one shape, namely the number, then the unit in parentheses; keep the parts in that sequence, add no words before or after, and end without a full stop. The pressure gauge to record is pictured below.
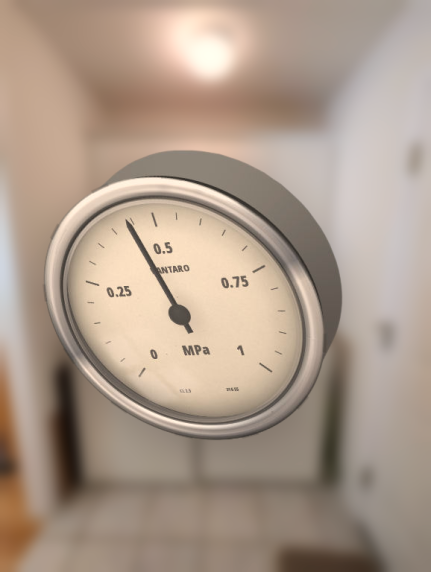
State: 0.45 (MPa)
